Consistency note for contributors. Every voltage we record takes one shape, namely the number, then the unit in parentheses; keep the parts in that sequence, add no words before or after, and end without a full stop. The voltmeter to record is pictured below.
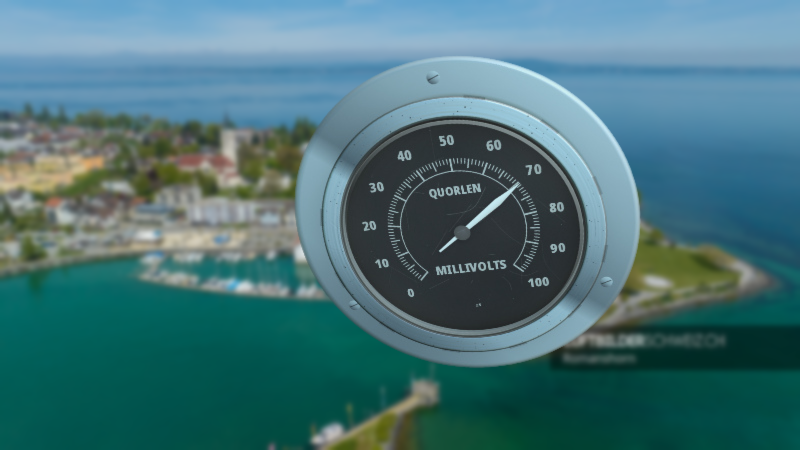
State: 70 (mV)
